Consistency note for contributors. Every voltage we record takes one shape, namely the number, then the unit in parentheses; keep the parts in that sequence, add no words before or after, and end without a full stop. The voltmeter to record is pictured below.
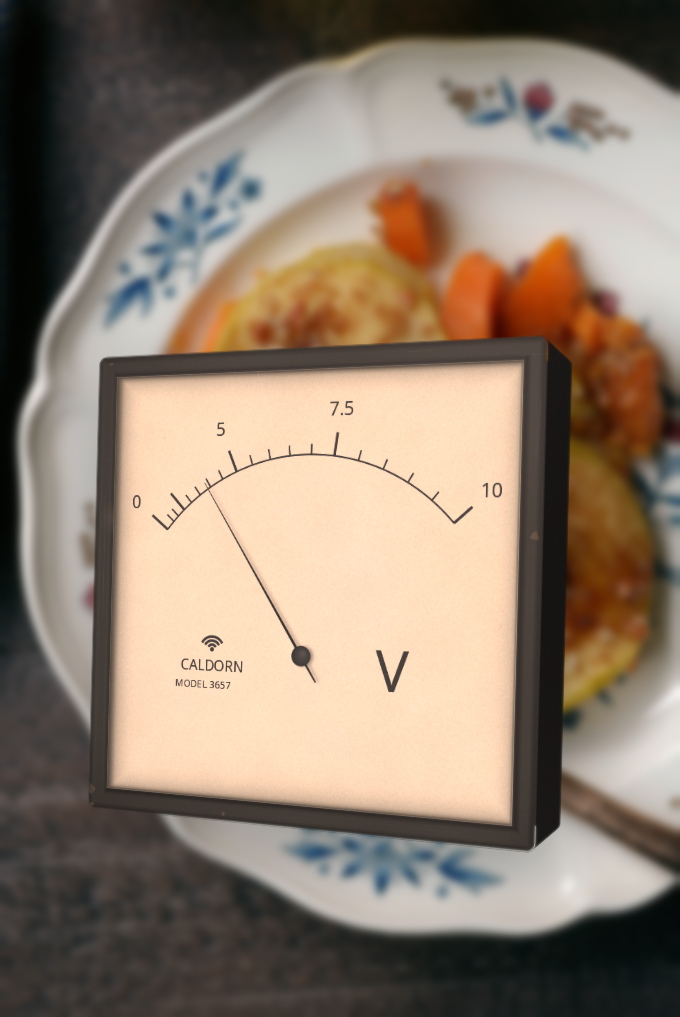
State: 4 (V)
